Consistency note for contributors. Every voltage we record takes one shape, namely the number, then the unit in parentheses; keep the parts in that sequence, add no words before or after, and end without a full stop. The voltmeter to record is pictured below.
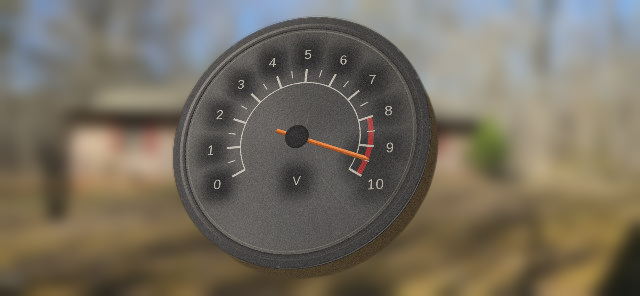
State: 9.5 (V)
